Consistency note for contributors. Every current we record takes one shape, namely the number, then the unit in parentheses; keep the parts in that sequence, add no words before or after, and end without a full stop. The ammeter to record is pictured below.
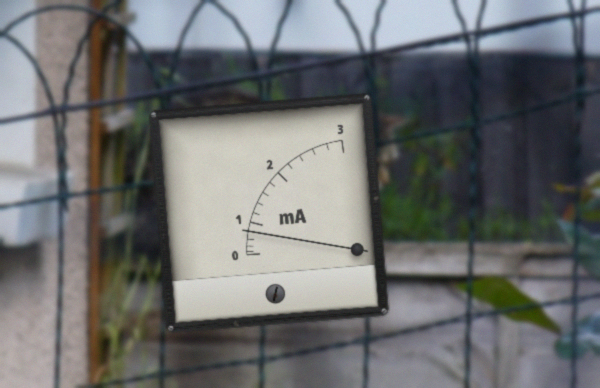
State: 0.8 (mA)
